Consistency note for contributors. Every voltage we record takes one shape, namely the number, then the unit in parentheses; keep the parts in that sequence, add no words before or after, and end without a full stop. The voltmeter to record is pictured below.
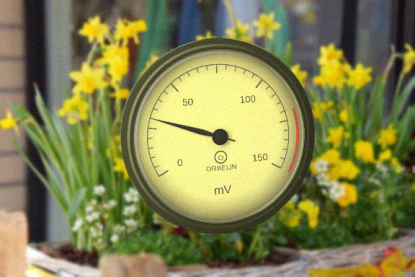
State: 30 (mV)
